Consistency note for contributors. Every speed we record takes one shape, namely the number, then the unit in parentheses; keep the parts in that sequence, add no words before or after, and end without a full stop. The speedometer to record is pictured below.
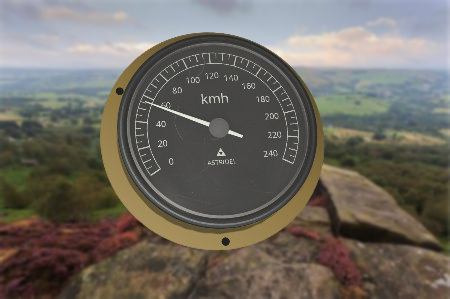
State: 55 (km/h)
